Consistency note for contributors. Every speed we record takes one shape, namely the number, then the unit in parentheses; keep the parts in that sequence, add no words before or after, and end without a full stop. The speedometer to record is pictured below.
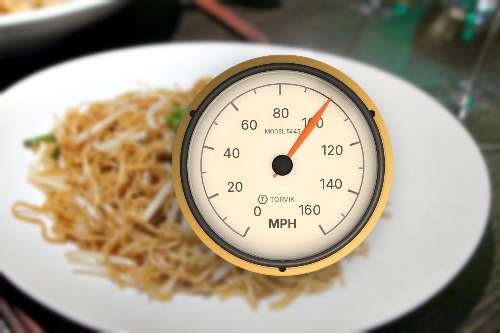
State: 100 (mph)
